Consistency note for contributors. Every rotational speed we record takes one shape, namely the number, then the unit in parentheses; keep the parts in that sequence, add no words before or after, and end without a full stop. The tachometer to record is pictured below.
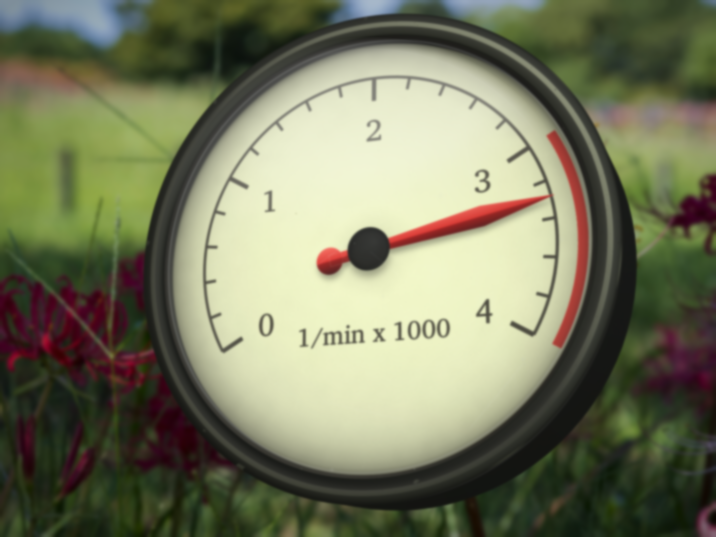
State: 3300 (rpm)
